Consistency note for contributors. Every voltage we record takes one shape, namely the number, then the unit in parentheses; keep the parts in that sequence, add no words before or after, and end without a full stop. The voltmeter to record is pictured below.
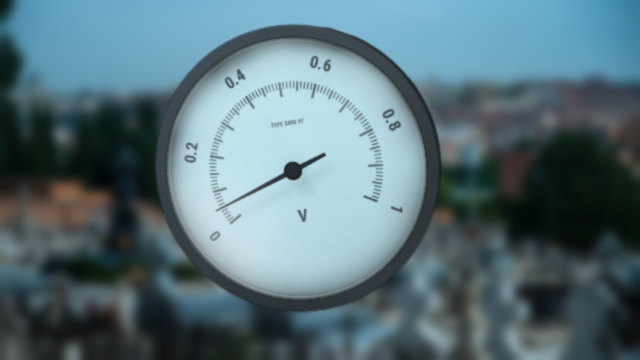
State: 0.05 (V)
